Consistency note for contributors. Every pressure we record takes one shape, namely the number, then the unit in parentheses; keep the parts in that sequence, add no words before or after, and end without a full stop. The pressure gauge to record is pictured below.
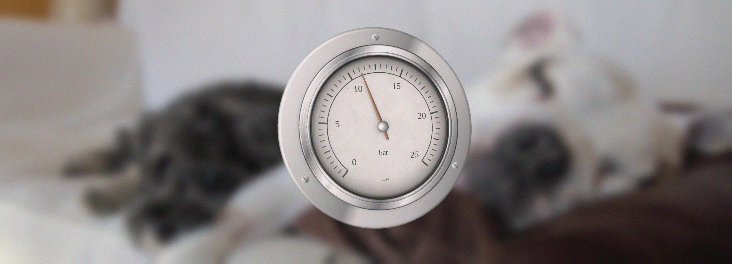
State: 11 (bar)
